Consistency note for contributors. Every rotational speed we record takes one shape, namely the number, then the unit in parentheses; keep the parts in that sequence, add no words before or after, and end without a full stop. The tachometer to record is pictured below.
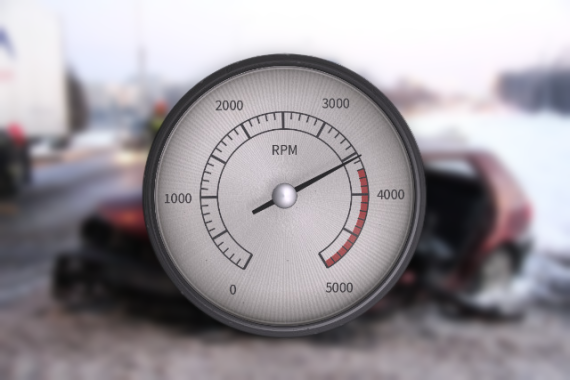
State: 3550 (rpm)
